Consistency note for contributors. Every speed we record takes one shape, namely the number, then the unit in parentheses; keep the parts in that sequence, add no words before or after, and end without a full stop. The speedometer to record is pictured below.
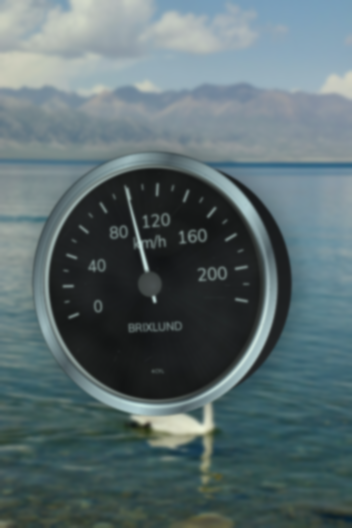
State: 100 (km/h)
